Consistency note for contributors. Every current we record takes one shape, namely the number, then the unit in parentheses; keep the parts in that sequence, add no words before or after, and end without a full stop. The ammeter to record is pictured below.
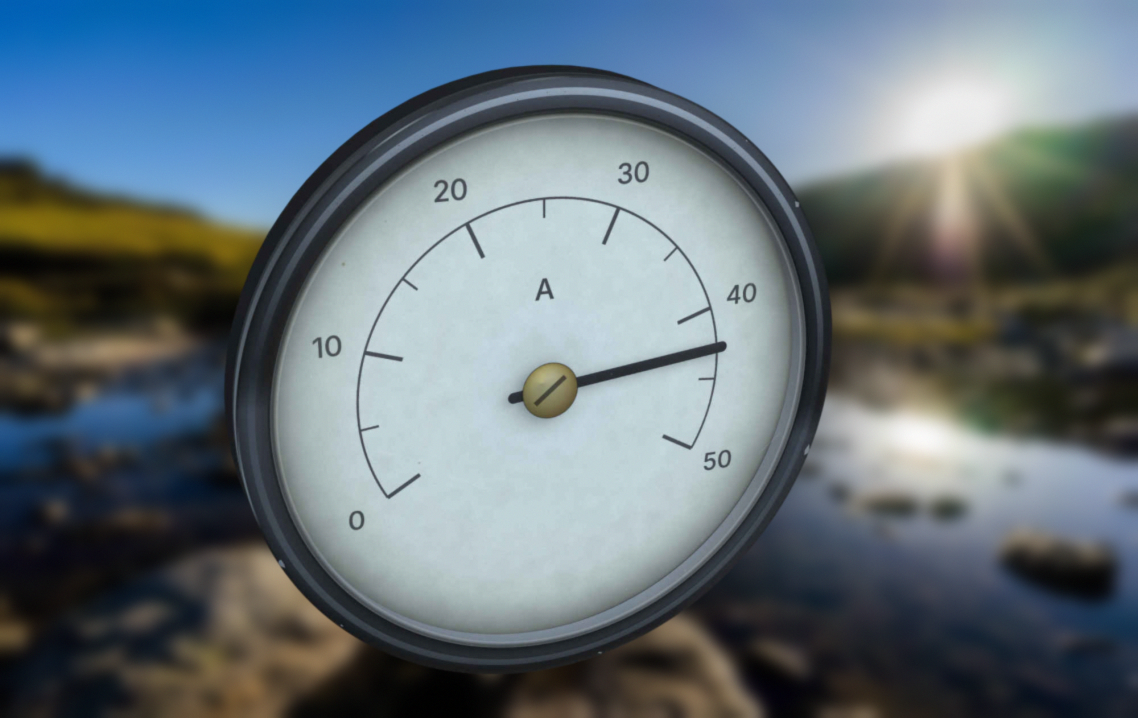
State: 42.5 (A)
